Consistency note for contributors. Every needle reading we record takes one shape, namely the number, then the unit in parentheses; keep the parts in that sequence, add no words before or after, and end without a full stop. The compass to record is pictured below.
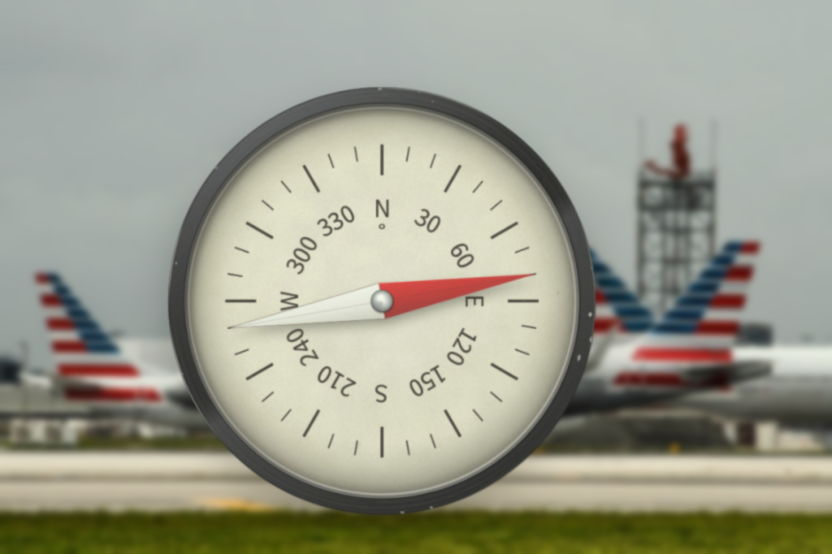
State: 80 (°)
